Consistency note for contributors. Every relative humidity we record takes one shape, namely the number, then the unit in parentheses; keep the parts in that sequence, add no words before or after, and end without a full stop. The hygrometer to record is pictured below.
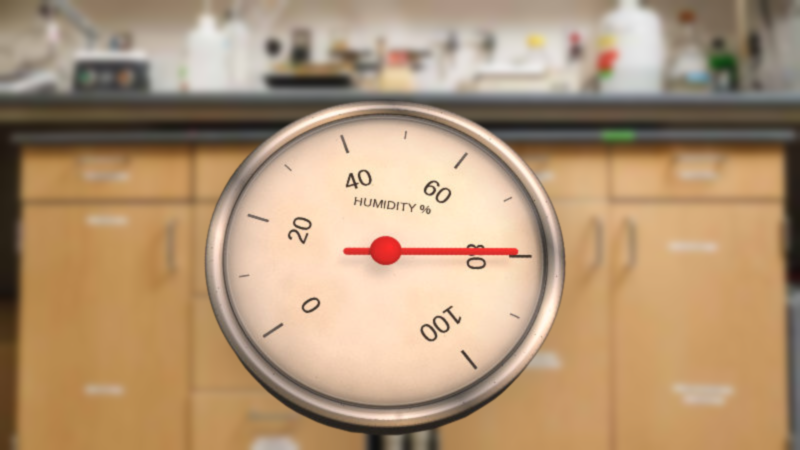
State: 80 (%)
